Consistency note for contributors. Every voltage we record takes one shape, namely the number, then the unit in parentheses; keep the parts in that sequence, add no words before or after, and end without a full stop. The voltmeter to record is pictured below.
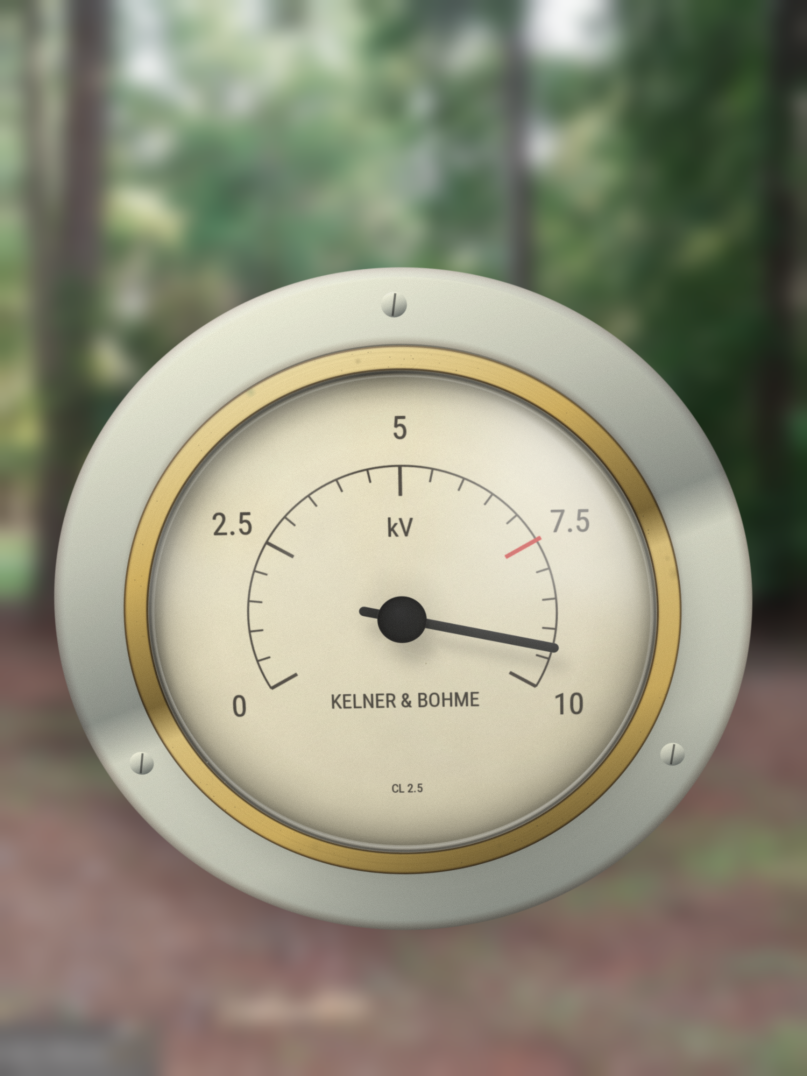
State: 9.25 (kV)
